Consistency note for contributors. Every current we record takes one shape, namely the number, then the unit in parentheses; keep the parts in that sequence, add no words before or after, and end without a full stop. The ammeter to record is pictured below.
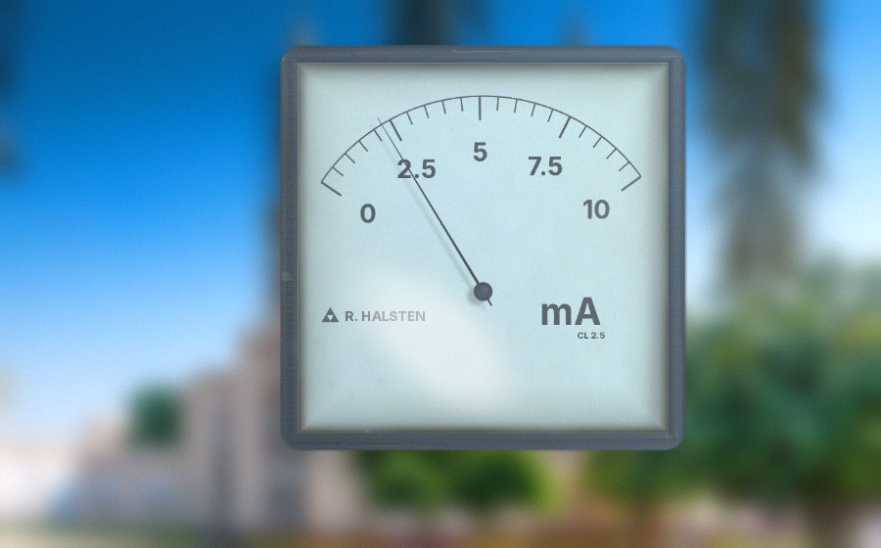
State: 2.25 (mA)
